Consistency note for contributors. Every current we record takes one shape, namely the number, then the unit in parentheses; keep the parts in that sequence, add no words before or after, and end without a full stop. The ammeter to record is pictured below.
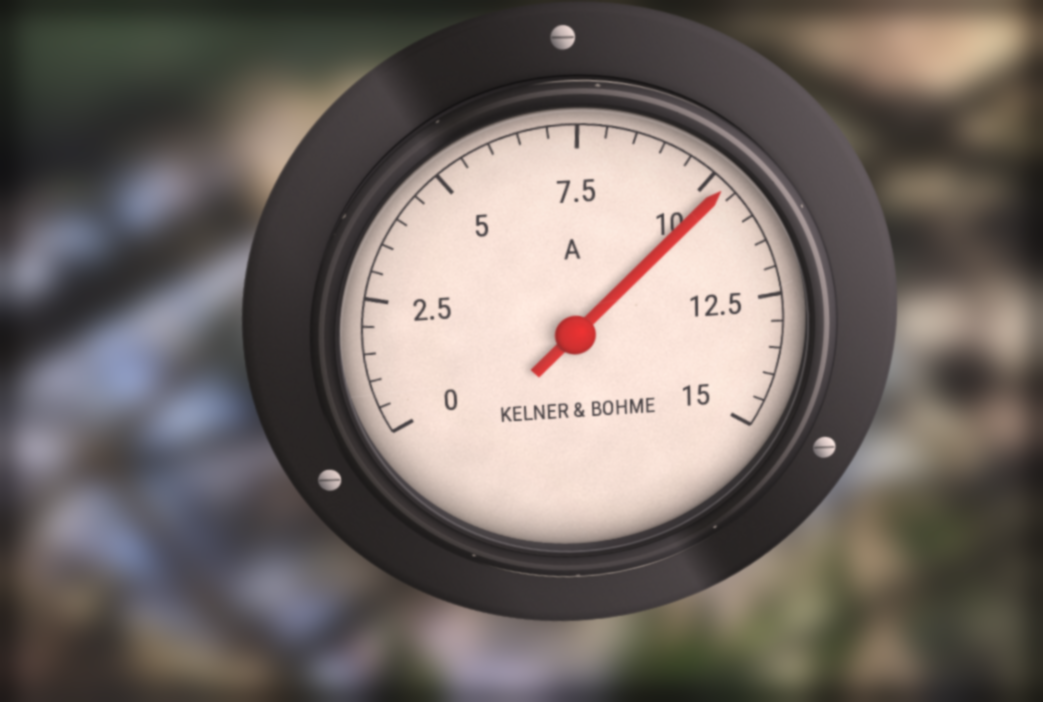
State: 10.25 (A)
